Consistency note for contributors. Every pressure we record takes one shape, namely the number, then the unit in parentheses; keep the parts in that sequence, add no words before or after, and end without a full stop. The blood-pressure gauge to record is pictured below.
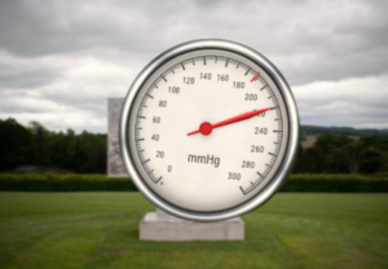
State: 220 (mmHg)
